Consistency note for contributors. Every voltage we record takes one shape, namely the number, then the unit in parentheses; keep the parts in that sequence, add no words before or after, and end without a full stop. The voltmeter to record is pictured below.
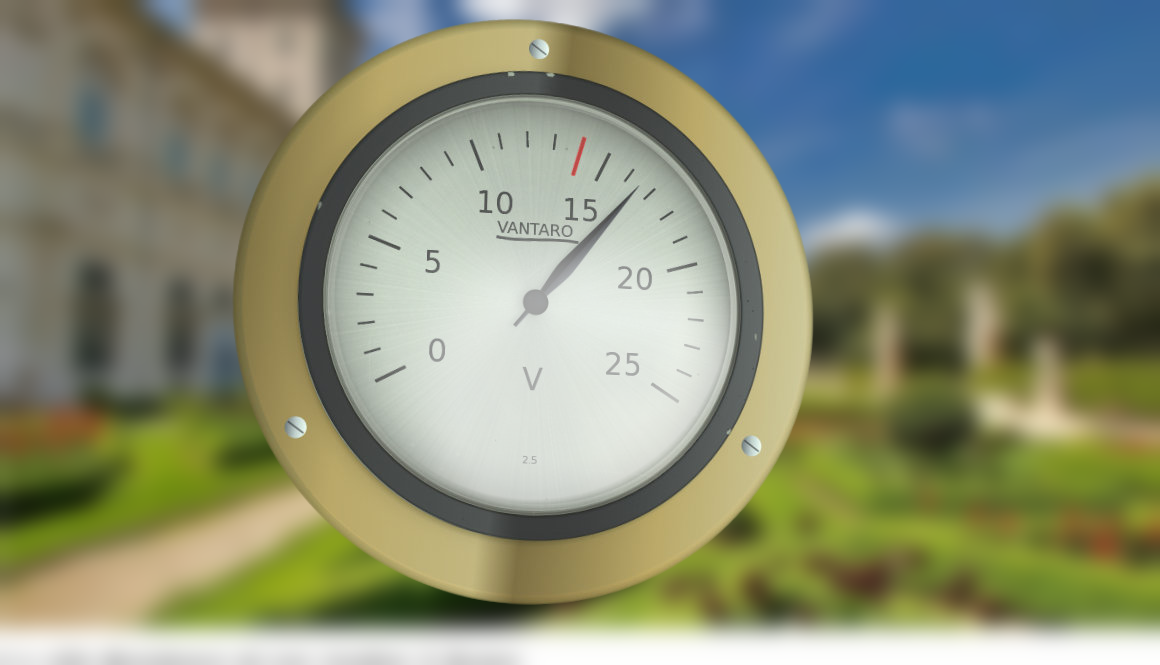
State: 16.5 (V)
